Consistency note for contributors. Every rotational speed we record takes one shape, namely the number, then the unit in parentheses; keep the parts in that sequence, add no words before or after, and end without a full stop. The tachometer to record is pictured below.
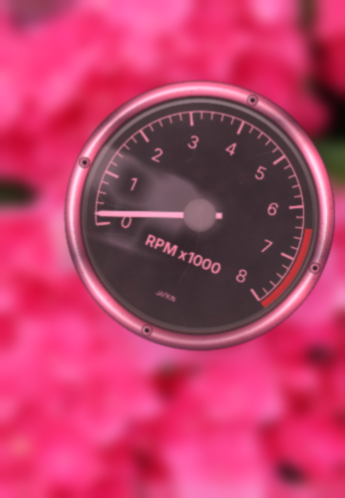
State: 200 (rpm)
